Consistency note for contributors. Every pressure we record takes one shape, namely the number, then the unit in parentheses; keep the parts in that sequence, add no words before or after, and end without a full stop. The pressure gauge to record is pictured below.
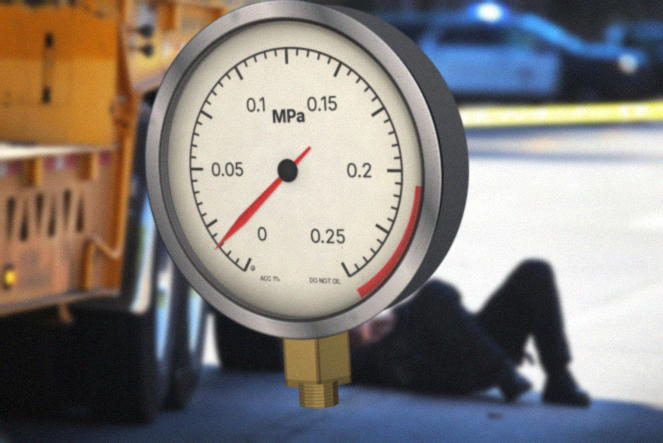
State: 0.015 (MPa)
